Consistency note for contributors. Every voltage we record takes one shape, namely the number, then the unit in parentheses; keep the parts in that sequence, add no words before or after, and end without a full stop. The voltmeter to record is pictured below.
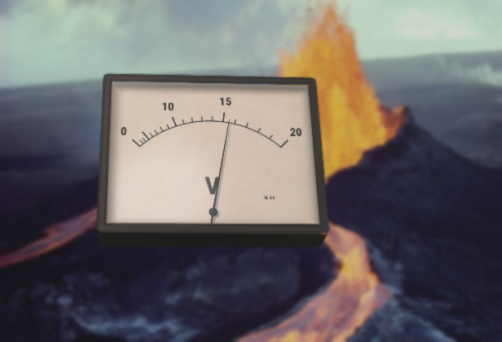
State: 15.5 (V)
